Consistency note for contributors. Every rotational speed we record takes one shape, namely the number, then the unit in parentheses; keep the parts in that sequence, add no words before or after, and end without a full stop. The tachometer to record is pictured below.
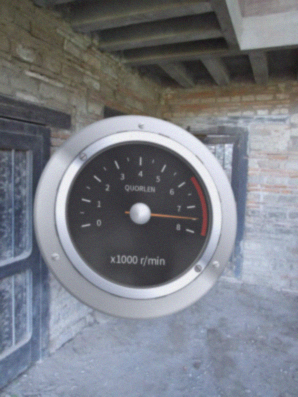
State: 7500 (rpm)
